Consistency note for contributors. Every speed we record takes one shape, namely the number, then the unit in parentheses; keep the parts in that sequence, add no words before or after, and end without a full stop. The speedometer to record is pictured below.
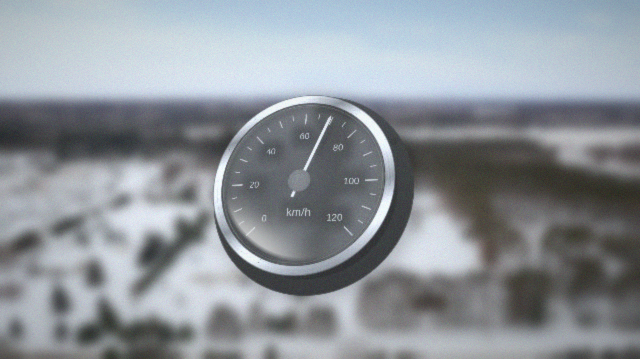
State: 70 (km/h)
